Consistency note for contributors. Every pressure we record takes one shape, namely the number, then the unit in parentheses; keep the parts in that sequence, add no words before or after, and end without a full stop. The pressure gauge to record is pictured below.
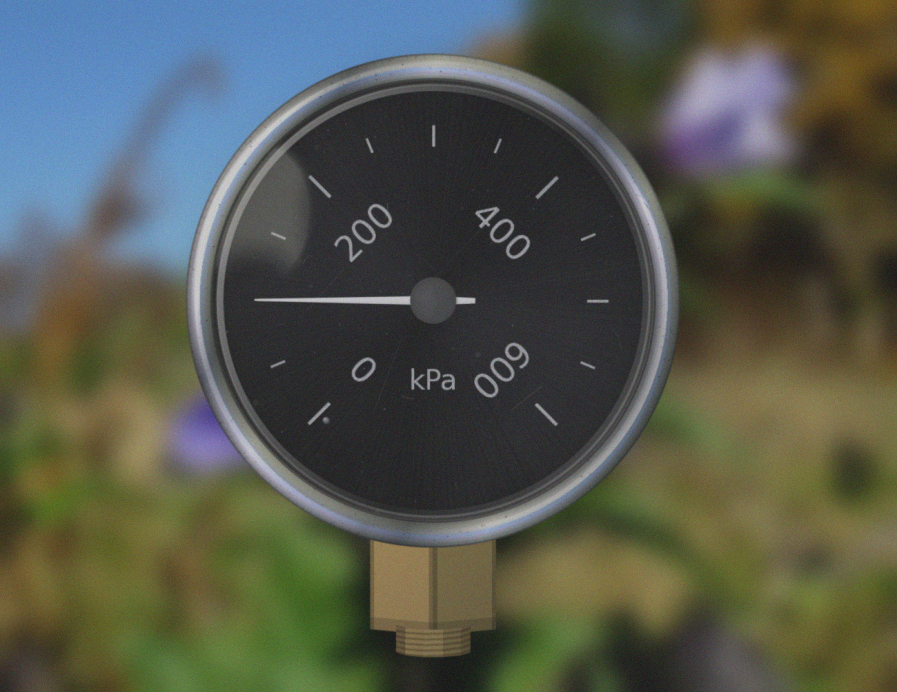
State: 100 (kPa)
